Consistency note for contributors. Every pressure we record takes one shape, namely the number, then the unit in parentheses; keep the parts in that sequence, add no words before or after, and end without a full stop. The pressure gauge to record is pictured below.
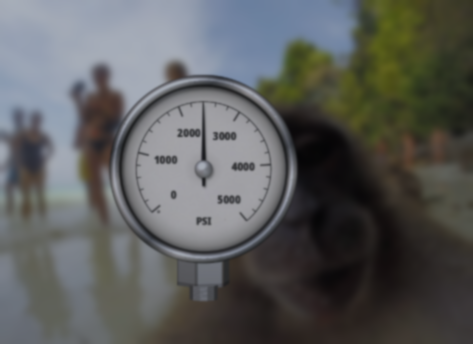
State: 2400 (psi)
